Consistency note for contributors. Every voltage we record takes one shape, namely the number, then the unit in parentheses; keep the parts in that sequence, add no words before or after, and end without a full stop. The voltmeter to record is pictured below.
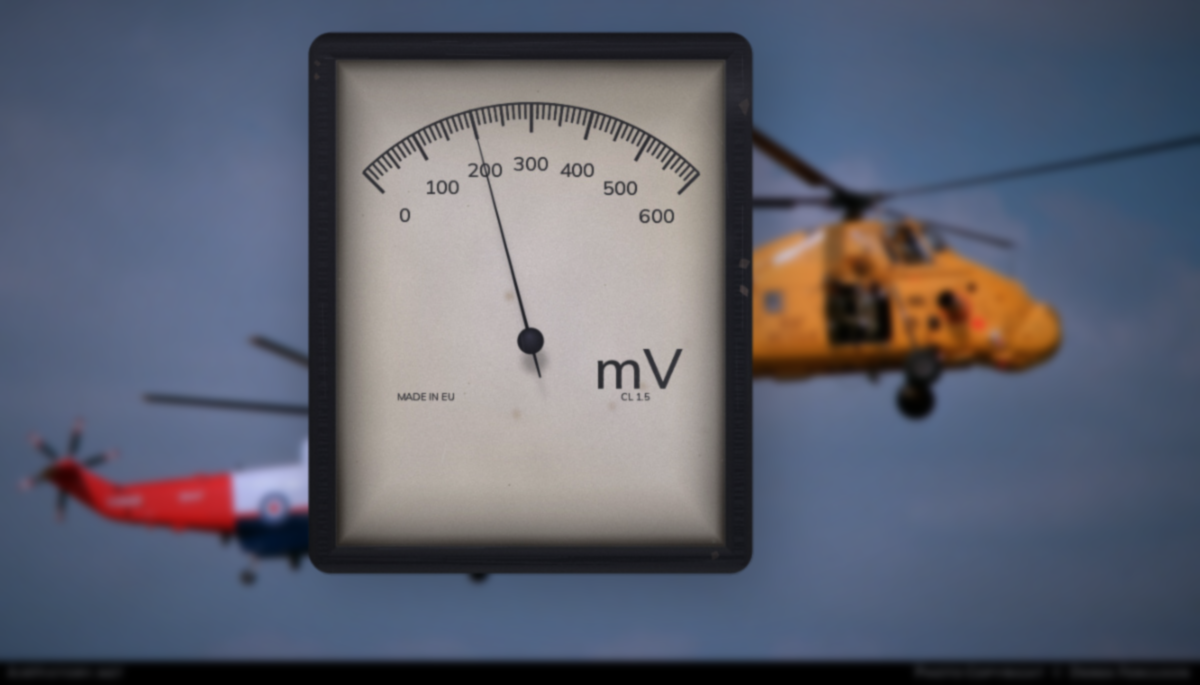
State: 200 (mV)
